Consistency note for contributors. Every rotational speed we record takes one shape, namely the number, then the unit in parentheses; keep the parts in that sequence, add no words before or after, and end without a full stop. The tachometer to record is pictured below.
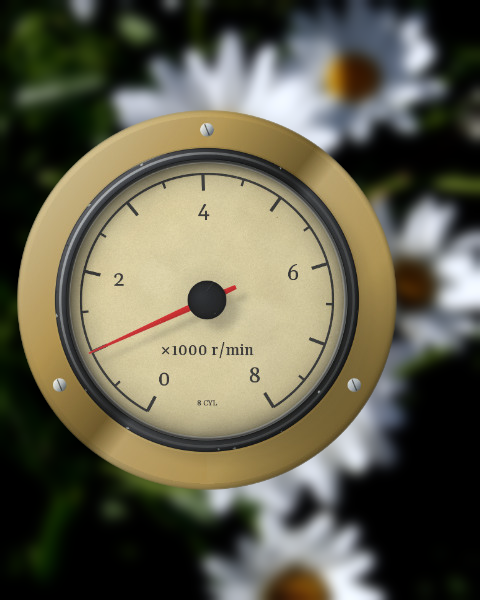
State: 1000 (rpm)
